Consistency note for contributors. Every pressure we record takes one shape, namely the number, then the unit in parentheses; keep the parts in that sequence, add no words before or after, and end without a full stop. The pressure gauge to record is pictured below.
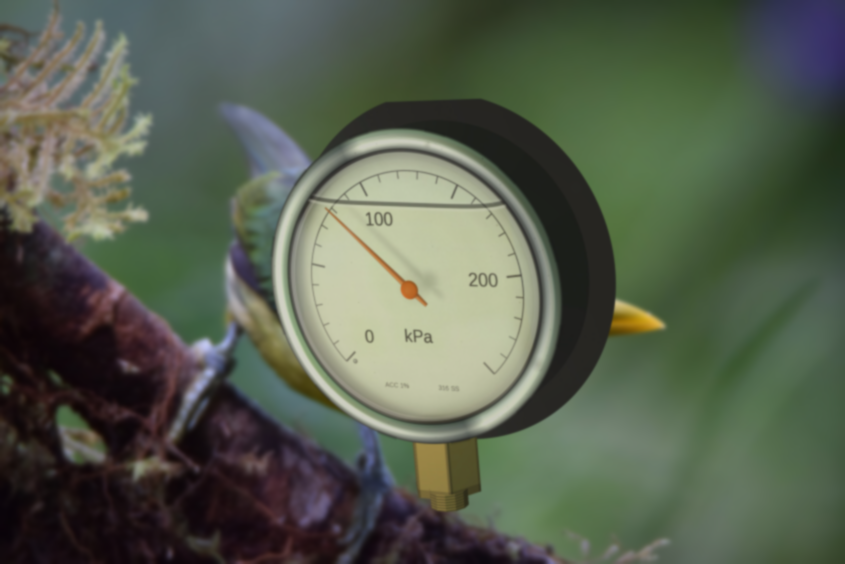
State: 80 (kPa)
